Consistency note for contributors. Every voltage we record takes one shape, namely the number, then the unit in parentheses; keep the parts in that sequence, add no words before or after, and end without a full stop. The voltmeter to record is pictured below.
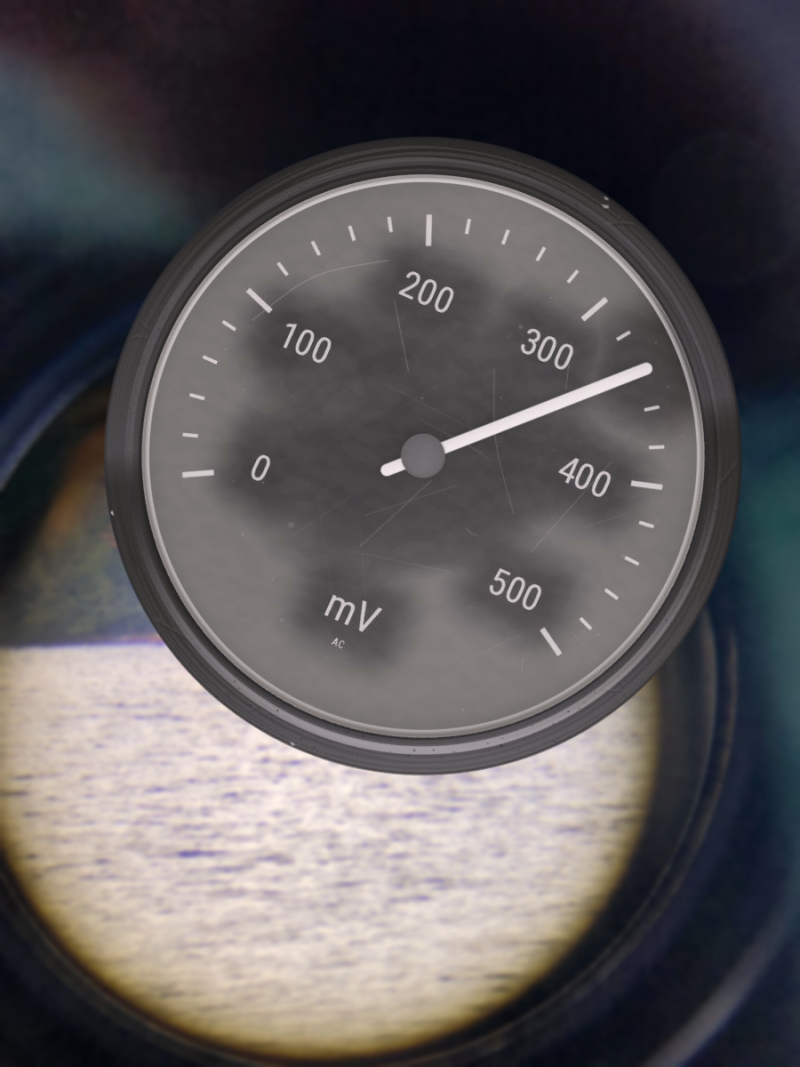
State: 340 (mV)
